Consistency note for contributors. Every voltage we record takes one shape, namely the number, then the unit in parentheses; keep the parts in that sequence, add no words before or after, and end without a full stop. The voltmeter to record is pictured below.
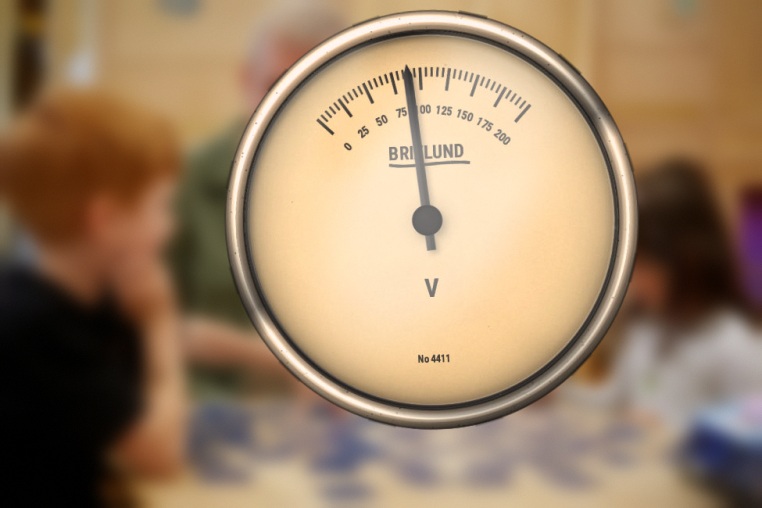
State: 90 (V)
